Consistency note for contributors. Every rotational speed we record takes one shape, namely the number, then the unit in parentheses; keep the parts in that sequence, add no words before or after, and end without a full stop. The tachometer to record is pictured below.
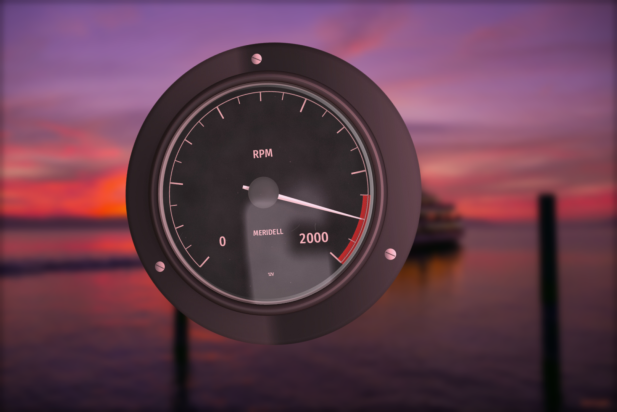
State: 1800 (rpm)
